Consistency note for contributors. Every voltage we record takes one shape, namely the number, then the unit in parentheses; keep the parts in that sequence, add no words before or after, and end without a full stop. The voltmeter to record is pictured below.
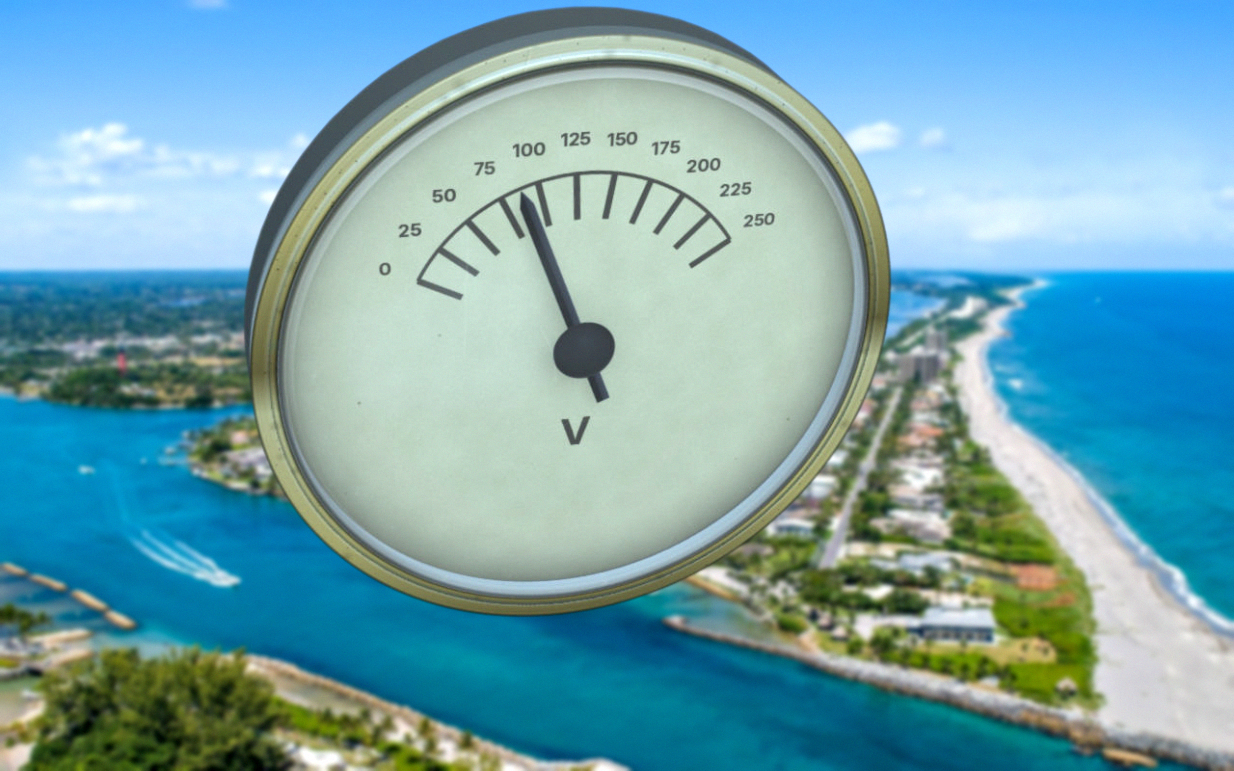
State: 87.5 (V)
